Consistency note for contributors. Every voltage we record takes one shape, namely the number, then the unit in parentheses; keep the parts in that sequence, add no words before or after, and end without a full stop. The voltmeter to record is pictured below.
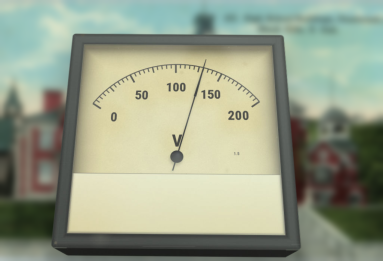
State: 130 (V)
